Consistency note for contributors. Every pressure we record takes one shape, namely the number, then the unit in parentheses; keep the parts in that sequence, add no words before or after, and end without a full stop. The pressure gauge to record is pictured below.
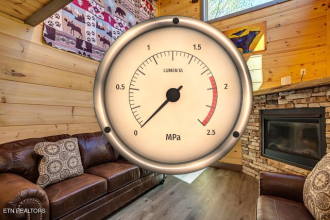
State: 0 (MPa)
